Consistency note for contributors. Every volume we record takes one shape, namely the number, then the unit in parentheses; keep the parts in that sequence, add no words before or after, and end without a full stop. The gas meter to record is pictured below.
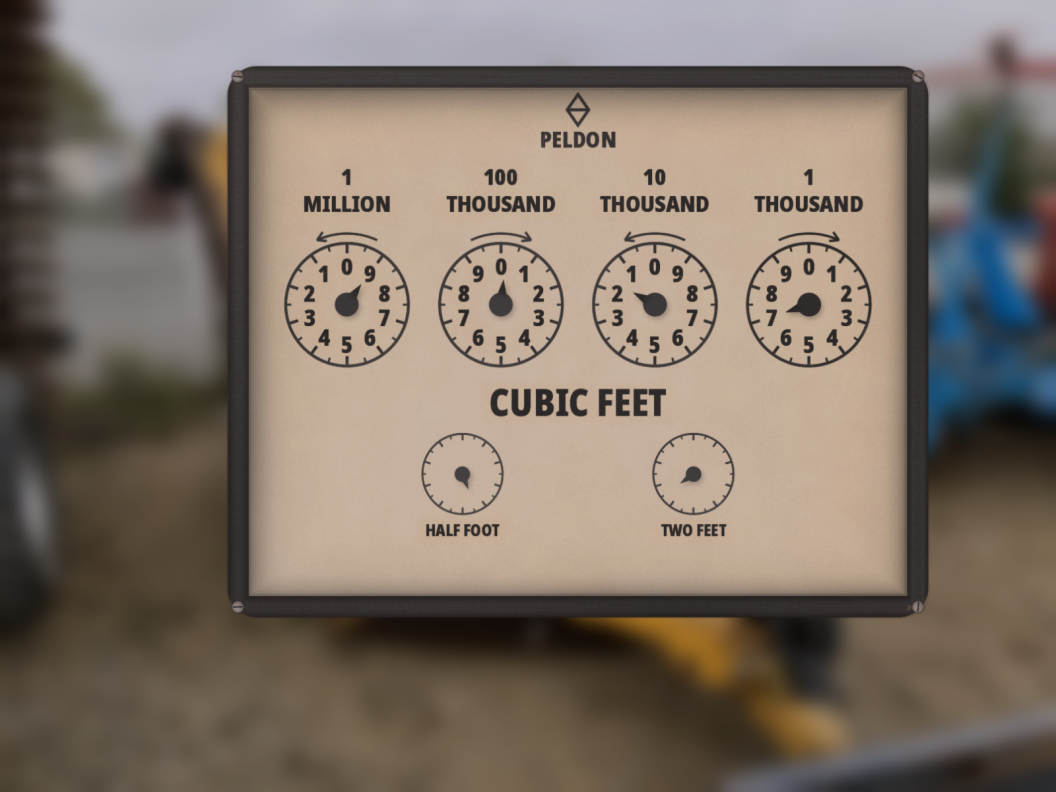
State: 901700 (ft³)
